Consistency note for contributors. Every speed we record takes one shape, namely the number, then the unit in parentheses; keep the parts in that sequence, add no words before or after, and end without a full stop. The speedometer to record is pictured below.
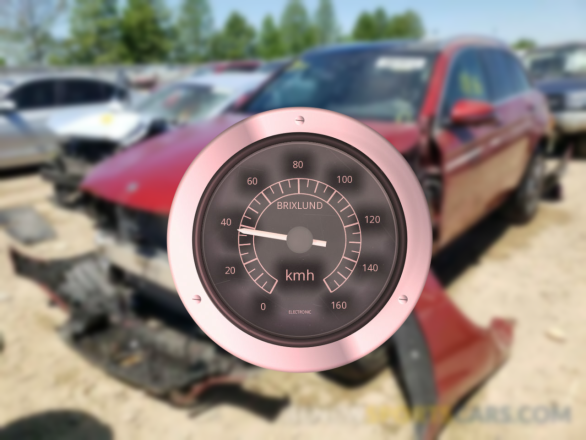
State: 37.5 (km/h)
